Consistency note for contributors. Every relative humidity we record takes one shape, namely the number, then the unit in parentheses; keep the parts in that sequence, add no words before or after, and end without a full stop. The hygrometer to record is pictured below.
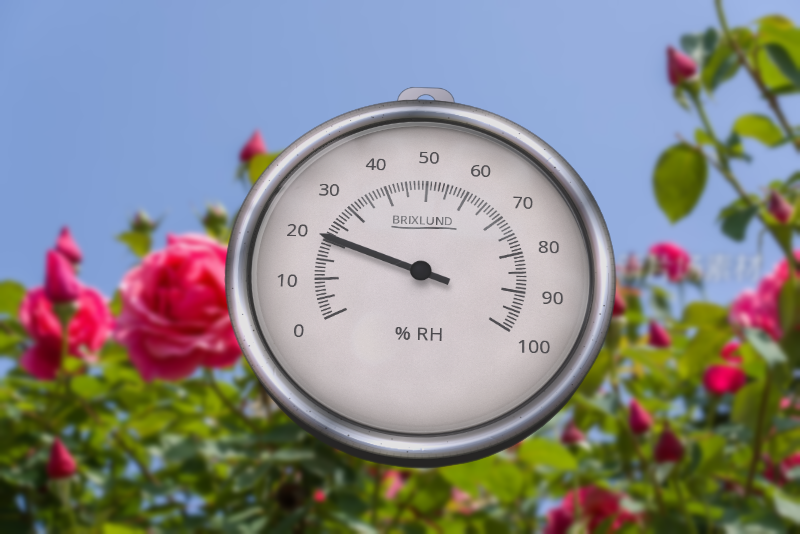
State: 20 (%)
